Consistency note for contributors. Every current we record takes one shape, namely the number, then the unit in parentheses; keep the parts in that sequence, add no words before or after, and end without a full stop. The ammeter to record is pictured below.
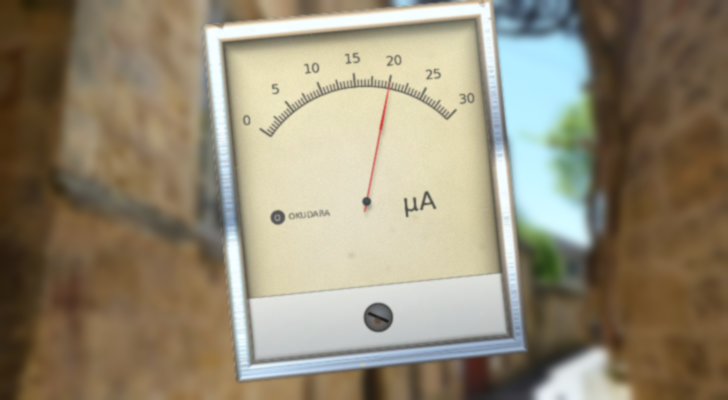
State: 20 (µA)
